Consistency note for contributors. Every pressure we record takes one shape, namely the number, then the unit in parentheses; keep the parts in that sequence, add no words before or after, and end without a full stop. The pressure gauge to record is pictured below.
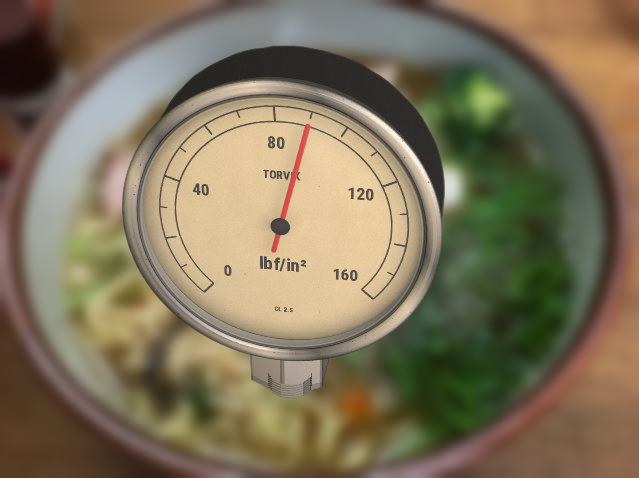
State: 90 (psi)
